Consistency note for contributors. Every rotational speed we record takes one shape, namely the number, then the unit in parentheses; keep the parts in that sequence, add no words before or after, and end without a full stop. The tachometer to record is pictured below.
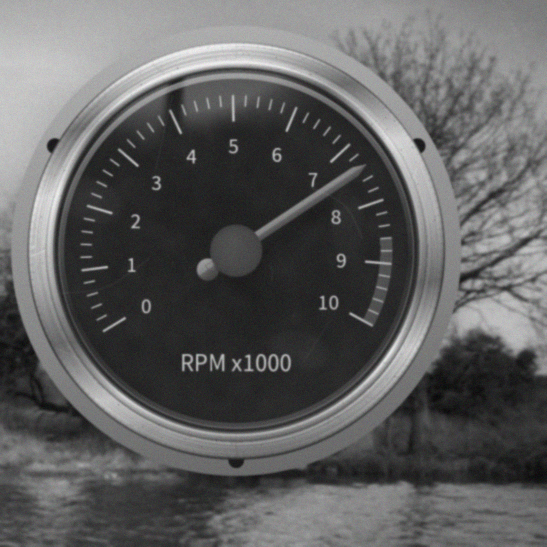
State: 7400 (rpm)
